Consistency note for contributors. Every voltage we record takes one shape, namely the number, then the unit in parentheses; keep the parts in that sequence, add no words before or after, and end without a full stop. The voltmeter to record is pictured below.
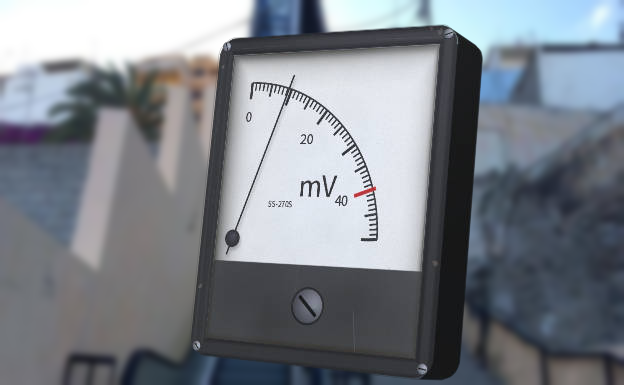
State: 10 (mV)
